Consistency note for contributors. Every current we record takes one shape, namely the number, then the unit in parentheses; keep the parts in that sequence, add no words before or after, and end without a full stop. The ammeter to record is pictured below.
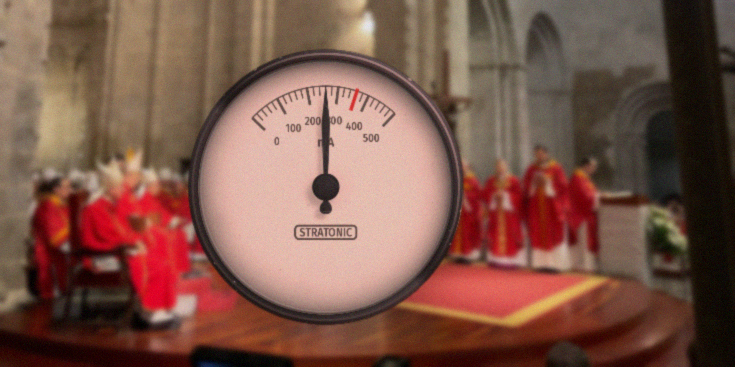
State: 260 (mA)
